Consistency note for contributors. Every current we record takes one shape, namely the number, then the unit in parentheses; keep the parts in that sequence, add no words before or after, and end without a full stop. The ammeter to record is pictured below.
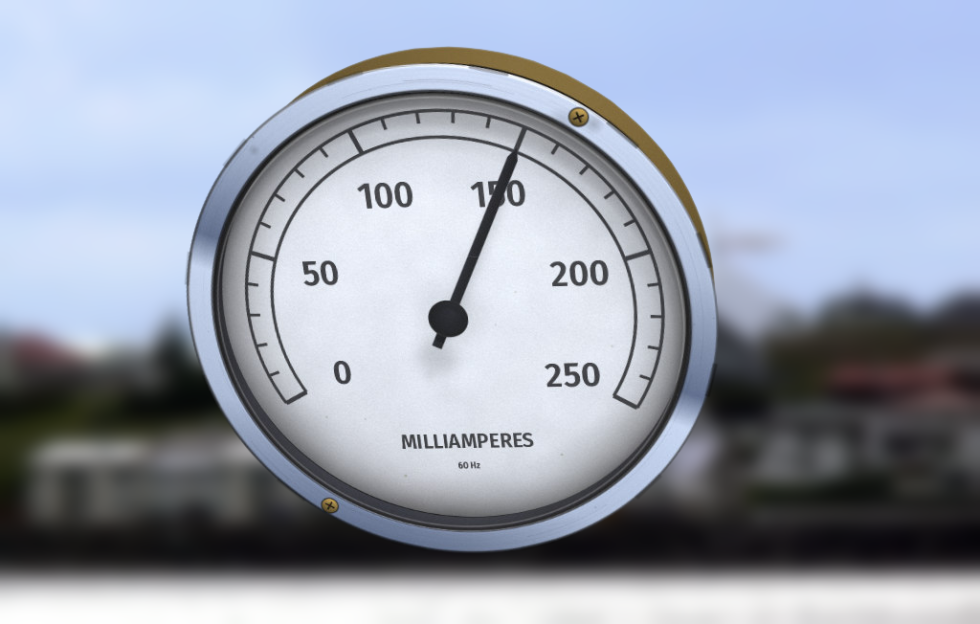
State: 150 (mA)
